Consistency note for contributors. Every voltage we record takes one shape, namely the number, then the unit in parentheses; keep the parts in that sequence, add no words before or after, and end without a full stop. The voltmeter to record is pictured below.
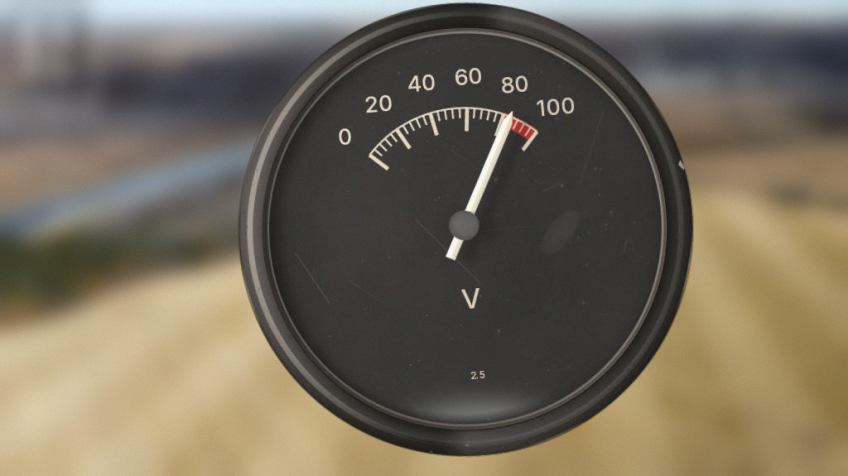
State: 84 (V)
